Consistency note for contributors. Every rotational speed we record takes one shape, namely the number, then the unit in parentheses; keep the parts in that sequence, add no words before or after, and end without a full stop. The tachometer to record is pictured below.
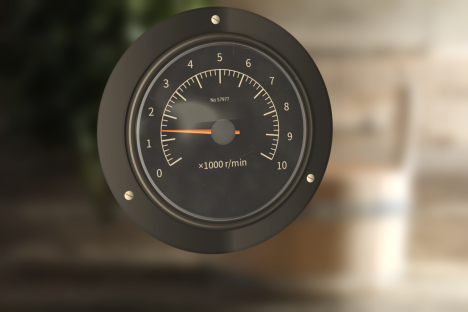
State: 1400 (rpm)
